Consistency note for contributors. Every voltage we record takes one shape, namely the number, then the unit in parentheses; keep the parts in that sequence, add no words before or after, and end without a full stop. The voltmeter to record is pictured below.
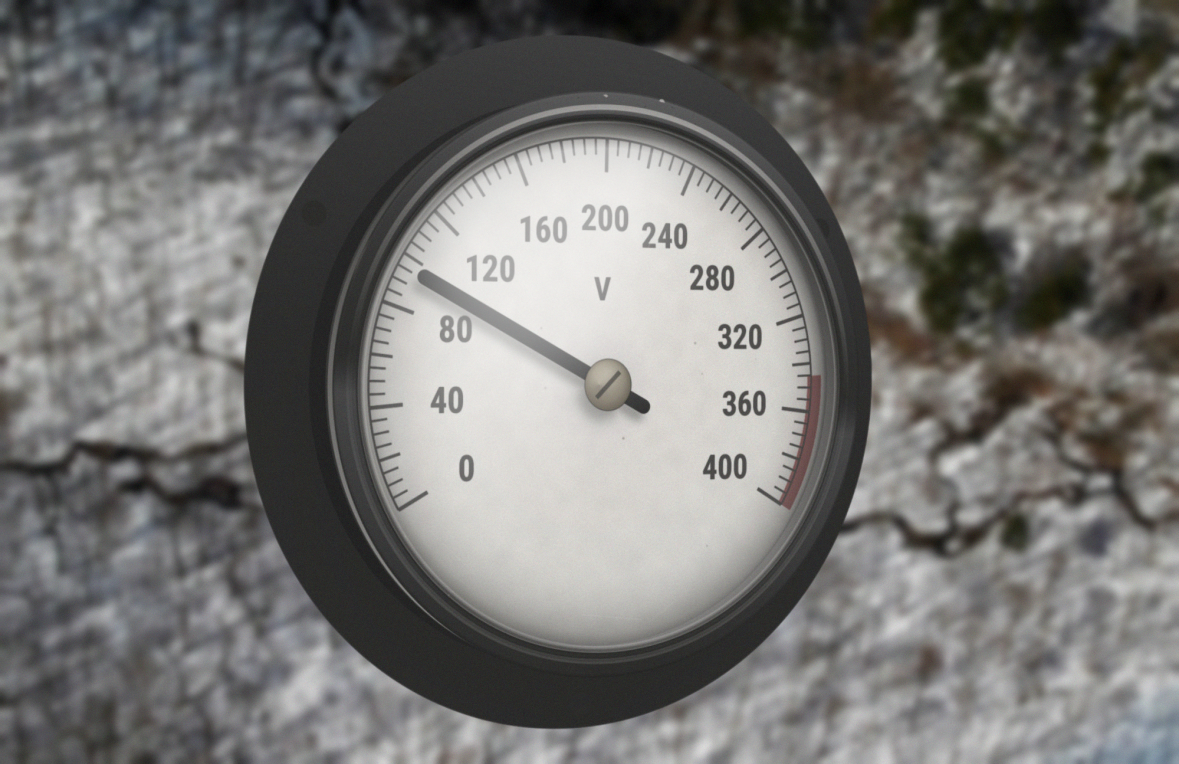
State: 95 (V)
